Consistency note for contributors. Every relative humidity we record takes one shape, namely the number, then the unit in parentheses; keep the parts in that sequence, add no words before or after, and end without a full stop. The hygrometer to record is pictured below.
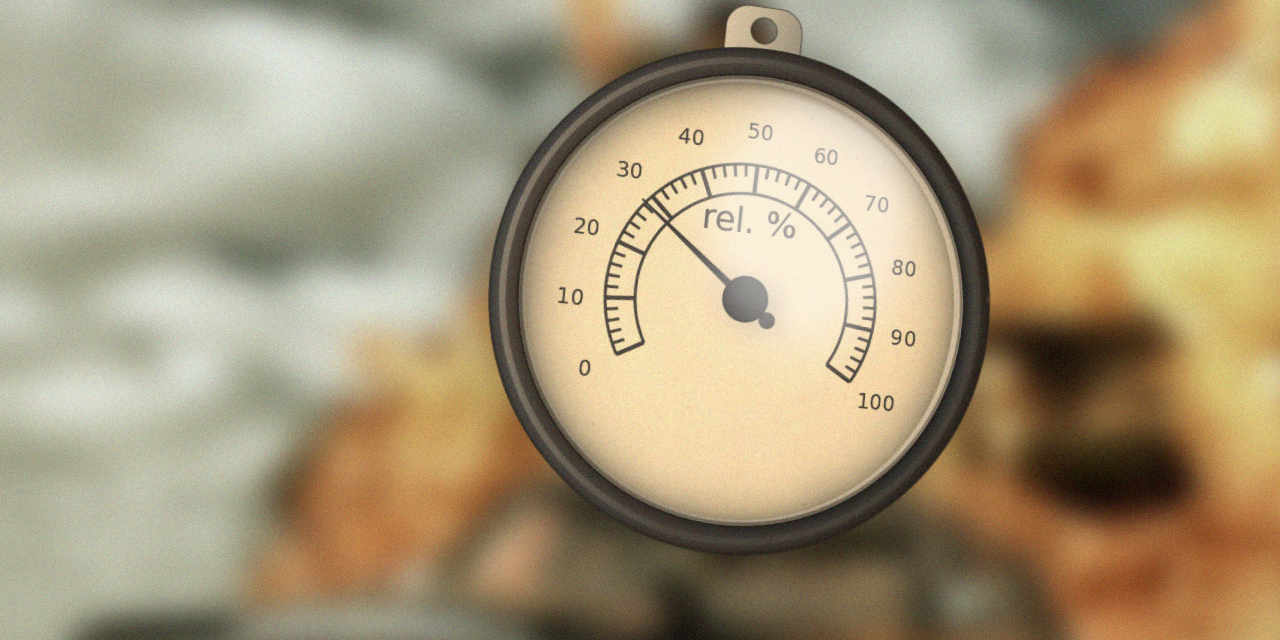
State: 28 (%)
